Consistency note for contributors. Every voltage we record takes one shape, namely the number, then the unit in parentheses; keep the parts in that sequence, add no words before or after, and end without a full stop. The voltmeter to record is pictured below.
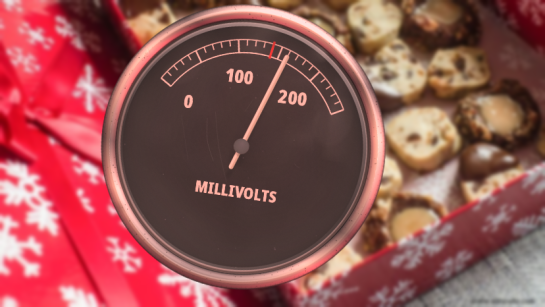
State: 160 (mV)
